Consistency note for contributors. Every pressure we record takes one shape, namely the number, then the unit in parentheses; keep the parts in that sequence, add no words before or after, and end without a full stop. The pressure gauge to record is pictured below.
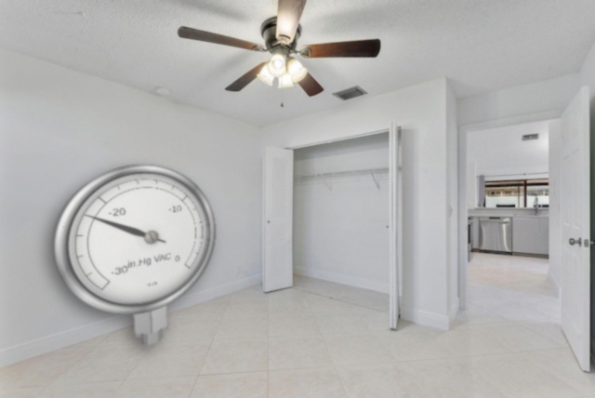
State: -22 (inHg)
